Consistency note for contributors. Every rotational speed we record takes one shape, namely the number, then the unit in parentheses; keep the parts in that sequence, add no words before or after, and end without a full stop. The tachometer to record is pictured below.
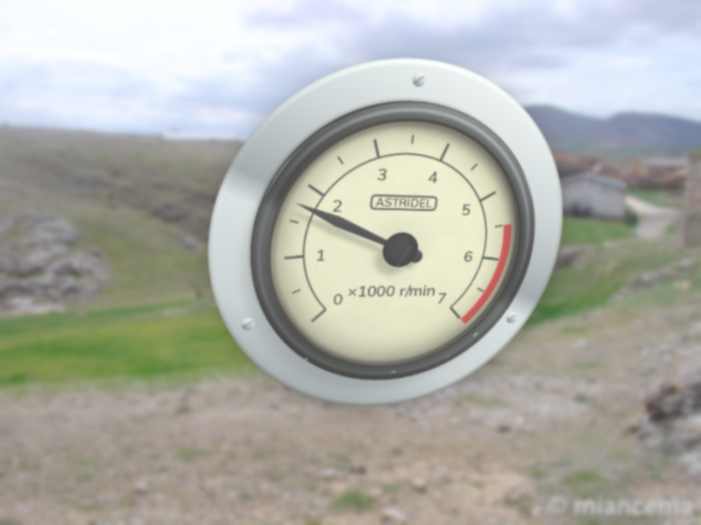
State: 1750 (rpm)
